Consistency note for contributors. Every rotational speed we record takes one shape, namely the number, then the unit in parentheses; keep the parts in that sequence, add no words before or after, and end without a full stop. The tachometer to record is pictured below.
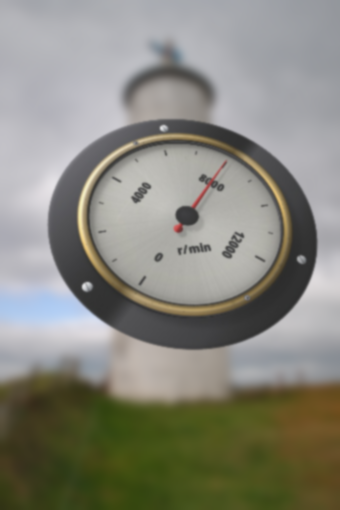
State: 8000 (rpm)
